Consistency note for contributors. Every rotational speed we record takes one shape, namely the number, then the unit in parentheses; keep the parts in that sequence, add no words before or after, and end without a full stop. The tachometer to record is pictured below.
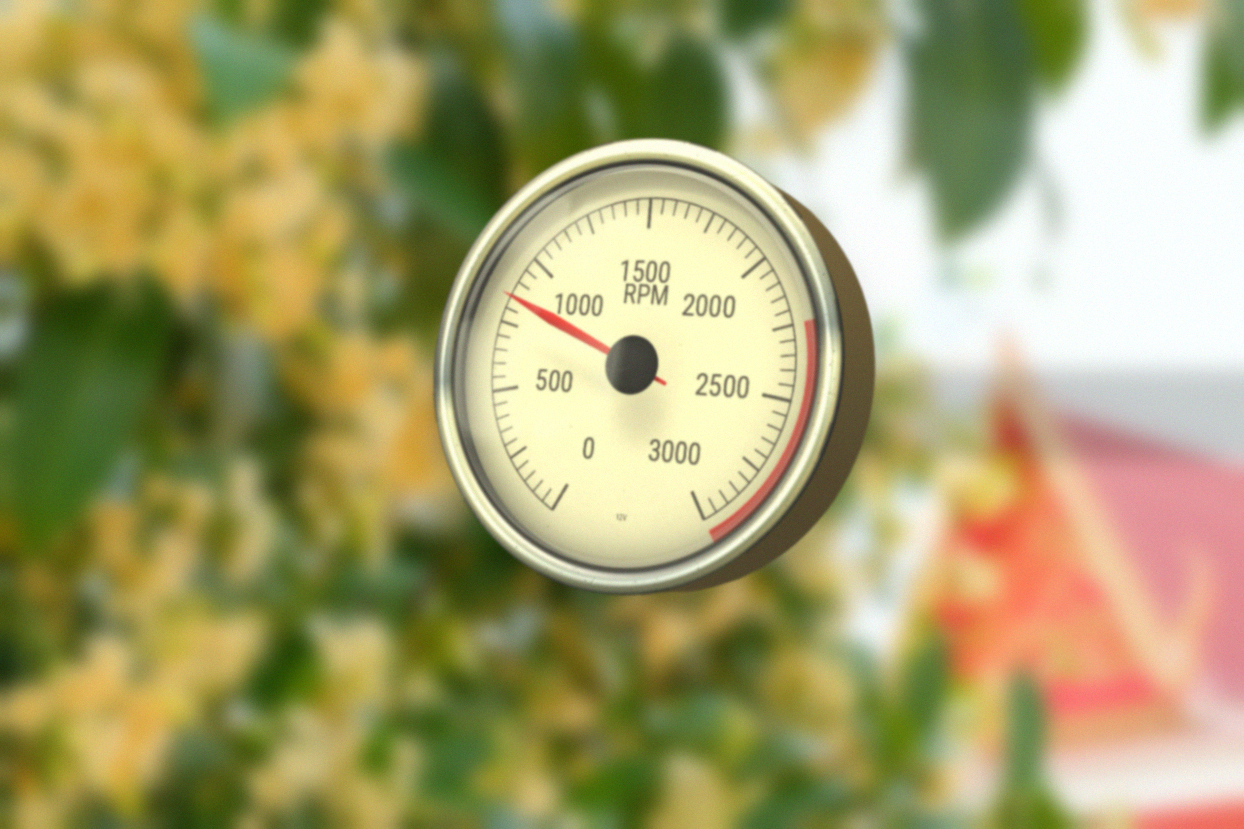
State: 850 (rpm)
